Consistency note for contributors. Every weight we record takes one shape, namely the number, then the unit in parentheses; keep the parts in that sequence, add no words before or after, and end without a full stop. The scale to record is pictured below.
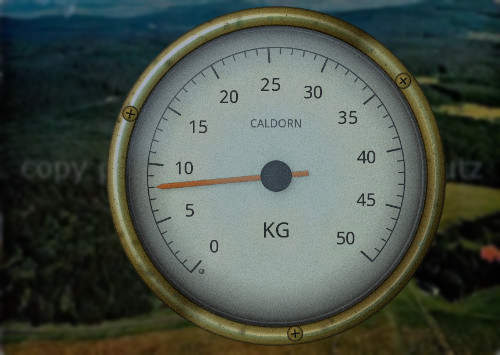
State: 8 (kg)
